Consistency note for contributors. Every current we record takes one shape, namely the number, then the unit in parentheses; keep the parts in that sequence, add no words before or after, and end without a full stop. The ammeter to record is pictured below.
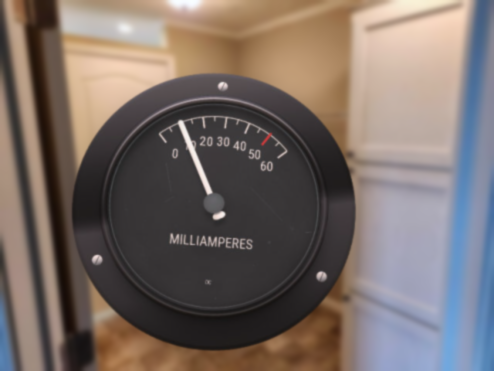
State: 10 (mA)
